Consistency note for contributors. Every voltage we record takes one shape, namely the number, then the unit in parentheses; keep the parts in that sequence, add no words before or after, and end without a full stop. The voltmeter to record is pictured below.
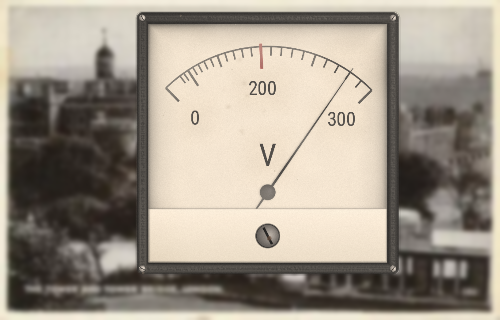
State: 280 (V)
